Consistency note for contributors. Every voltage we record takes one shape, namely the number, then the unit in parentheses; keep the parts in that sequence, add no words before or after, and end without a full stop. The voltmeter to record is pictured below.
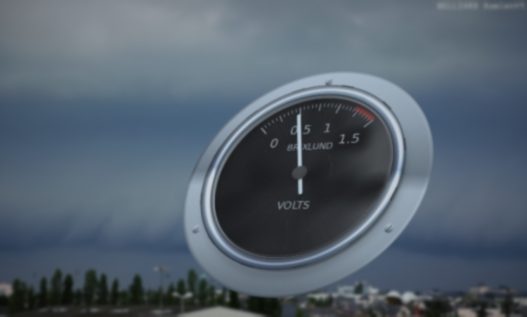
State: 0.5 (V)
